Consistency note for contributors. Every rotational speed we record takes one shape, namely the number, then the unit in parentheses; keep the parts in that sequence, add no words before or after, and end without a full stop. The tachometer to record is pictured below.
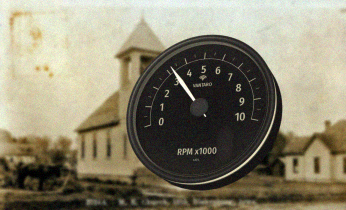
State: 3250 (rpm)
